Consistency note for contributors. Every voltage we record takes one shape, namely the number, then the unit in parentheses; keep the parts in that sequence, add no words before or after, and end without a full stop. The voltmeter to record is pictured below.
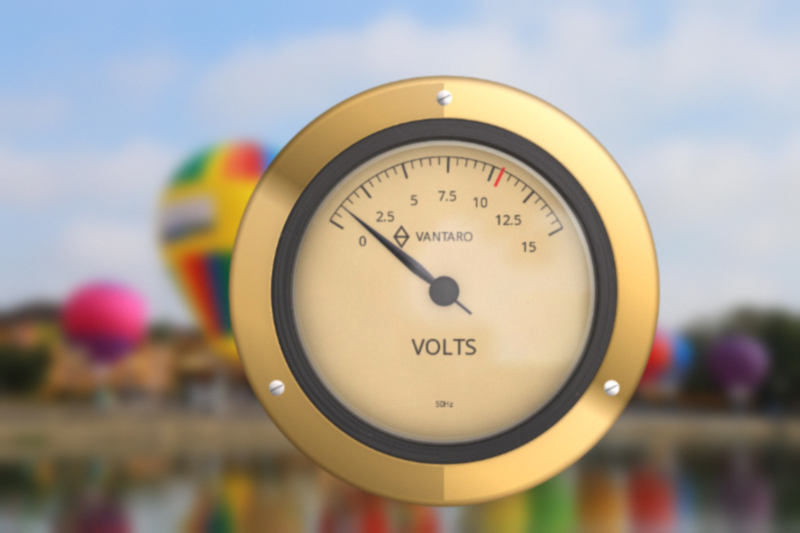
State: 1 (V)
